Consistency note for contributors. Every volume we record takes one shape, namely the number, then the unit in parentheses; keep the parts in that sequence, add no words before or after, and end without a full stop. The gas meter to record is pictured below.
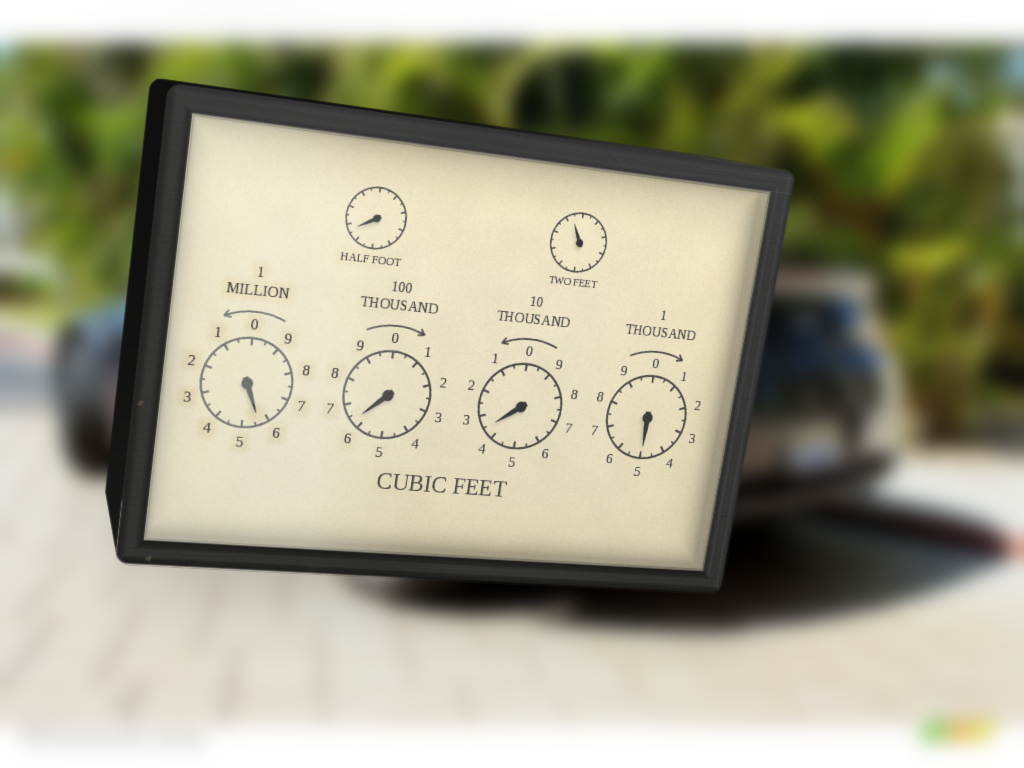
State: 563500 (ft³)
